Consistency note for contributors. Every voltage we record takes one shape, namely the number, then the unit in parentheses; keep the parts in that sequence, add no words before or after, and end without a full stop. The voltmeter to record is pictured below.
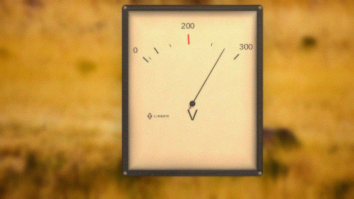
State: 275 (V)
